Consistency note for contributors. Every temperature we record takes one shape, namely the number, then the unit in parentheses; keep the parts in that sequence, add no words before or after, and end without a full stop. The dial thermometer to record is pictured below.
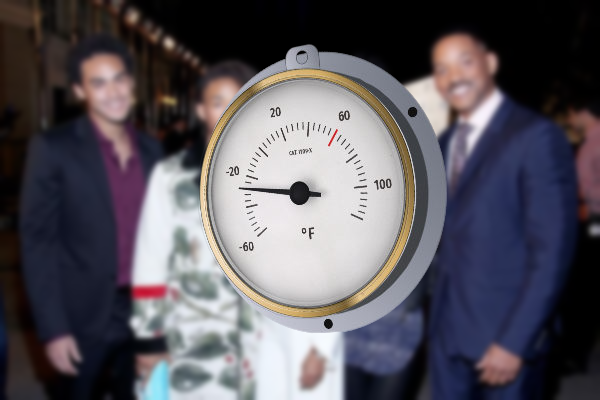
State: -28 (°F)
